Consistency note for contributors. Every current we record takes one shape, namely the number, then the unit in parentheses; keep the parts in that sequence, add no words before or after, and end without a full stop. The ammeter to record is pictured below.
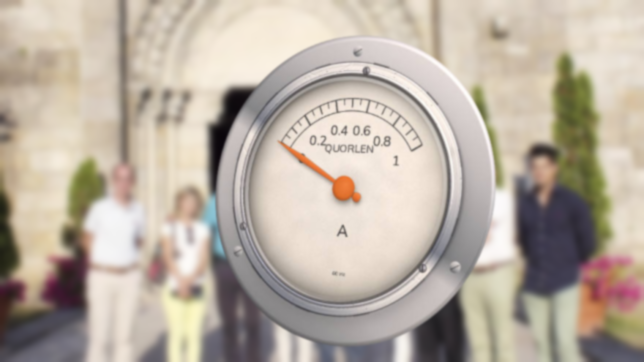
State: 0 (A)
